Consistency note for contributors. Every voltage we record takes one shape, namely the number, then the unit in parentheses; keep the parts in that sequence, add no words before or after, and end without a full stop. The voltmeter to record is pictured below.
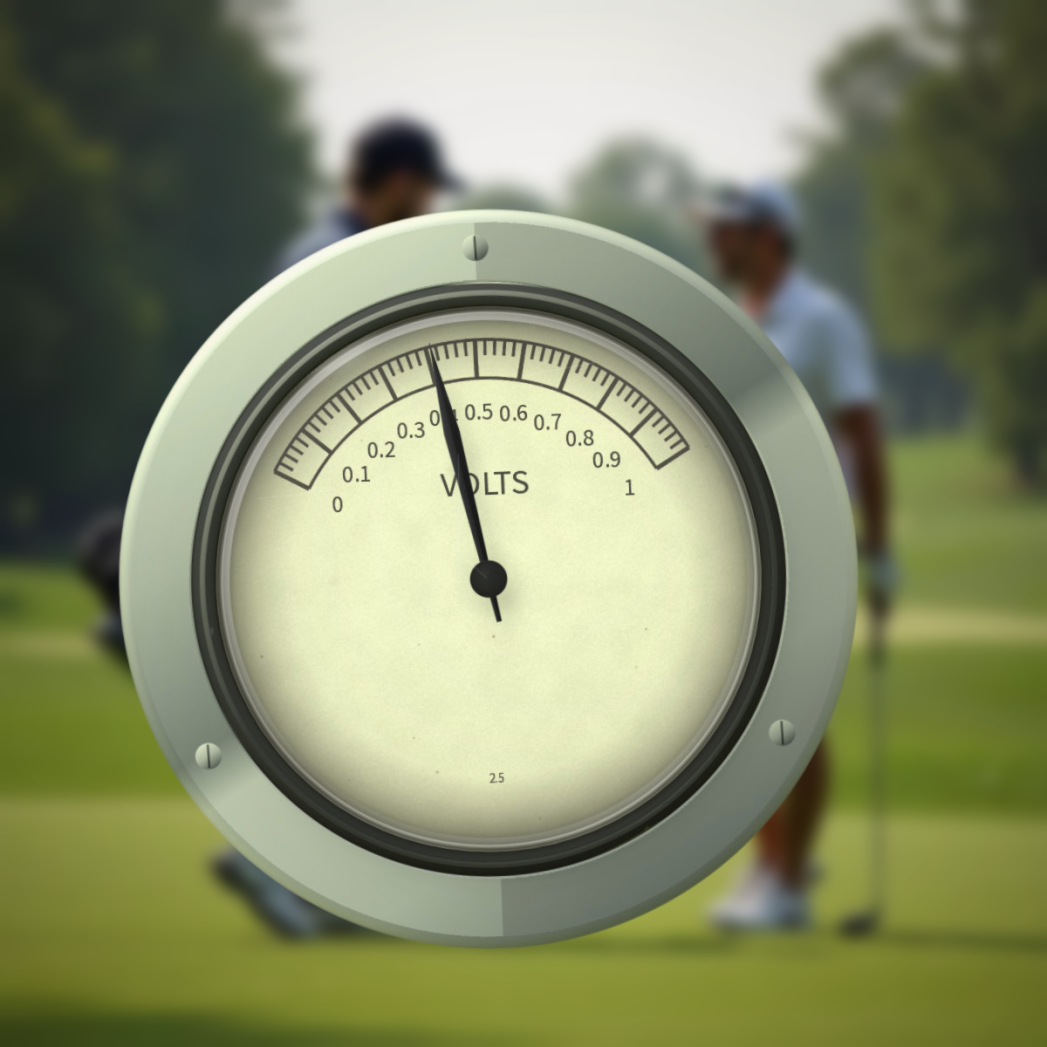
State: 0.41 (V)
